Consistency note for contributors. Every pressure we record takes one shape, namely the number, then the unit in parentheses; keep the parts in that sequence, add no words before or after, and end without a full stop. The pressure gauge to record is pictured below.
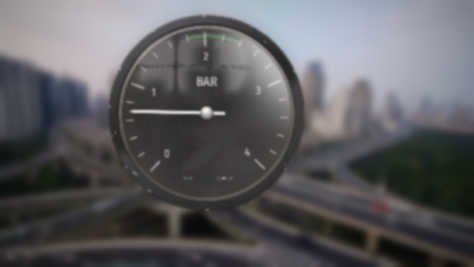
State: 0.7 (bar)
